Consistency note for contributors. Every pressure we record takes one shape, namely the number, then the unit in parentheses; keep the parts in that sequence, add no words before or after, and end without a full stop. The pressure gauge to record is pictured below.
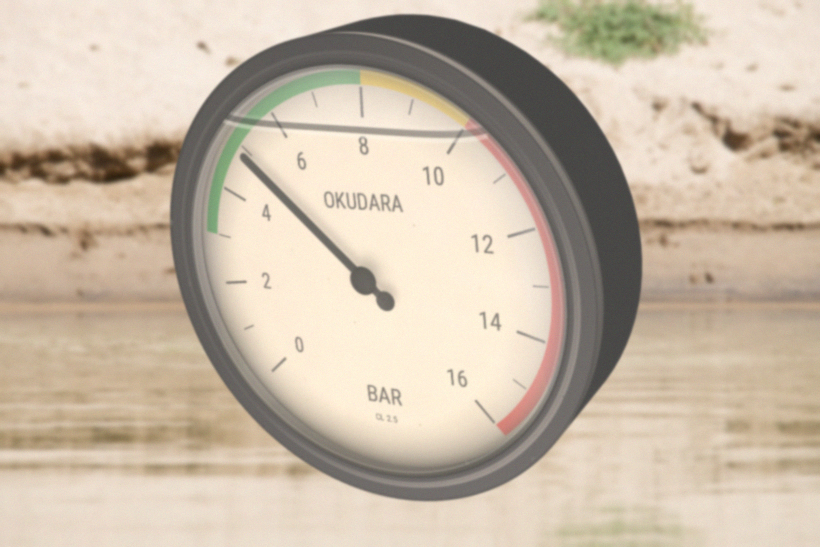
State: 5 (bar)
